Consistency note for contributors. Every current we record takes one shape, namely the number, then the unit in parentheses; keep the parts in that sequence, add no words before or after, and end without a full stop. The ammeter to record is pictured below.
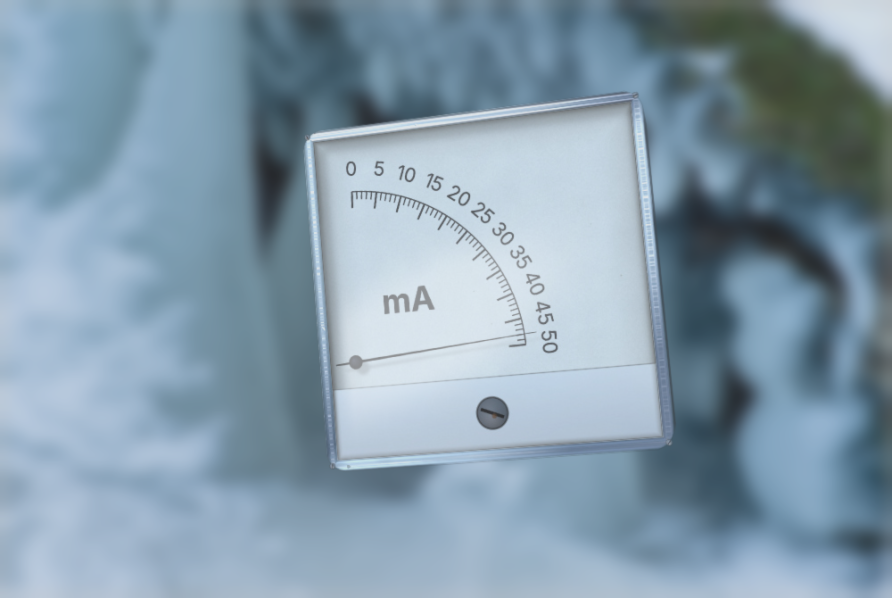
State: 48 (mA)
